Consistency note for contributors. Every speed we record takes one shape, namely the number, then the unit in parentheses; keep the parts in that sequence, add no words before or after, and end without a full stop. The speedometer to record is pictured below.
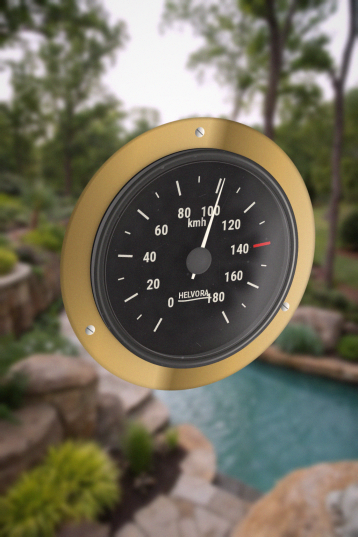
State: 100 (km/h)
